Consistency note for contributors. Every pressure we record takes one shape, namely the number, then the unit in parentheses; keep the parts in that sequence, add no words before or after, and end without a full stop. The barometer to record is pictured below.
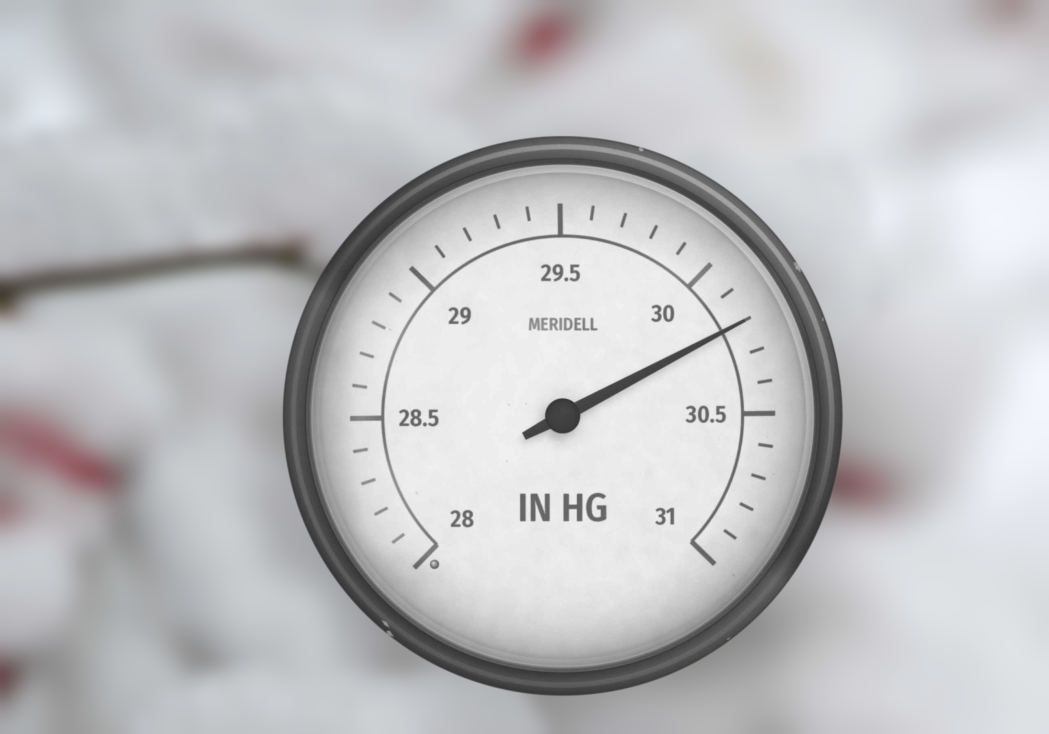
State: 30.2 (inHg)
